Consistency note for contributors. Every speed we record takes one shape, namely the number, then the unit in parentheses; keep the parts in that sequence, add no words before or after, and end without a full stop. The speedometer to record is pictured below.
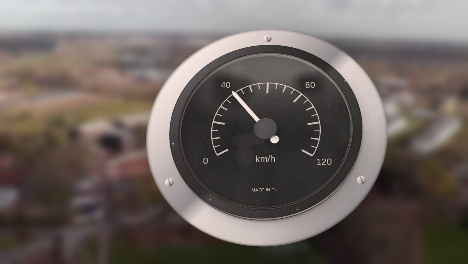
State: 40 (km/h)
